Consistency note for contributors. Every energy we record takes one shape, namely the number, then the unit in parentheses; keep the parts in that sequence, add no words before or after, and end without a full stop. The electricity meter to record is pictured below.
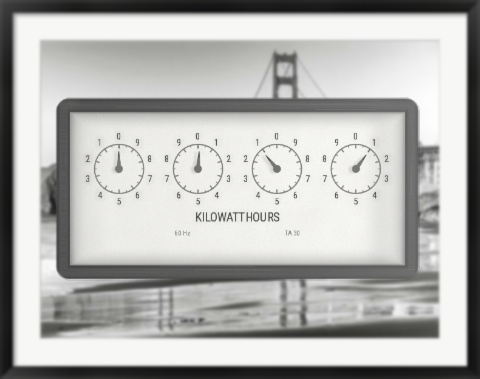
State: 11 (kWh)
